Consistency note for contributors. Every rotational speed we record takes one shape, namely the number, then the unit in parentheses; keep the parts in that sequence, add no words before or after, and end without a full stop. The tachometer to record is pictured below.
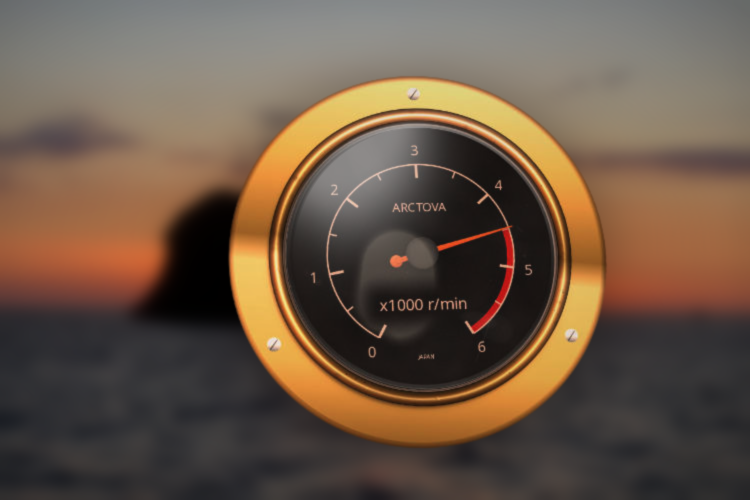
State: 4500 (rpm)
